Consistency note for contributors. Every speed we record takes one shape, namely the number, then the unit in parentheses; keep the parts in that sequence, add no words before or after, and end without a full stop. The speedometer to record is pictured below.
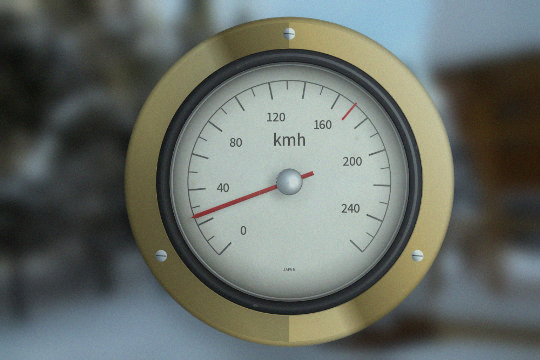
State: 25 (km/h)
